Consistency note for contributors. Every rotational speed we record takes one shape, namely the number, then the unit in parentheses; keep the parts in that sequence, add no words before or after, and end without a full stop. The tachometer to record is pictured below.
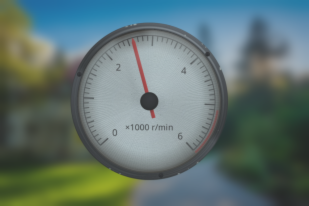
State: 2600 (rpm)
